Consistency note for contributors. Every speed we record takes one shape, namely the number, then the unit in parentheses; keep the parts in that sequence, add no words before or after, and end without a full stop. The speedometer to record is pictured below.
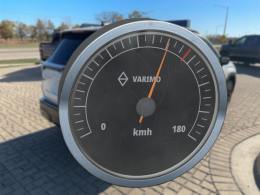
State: 100 (km/h)
